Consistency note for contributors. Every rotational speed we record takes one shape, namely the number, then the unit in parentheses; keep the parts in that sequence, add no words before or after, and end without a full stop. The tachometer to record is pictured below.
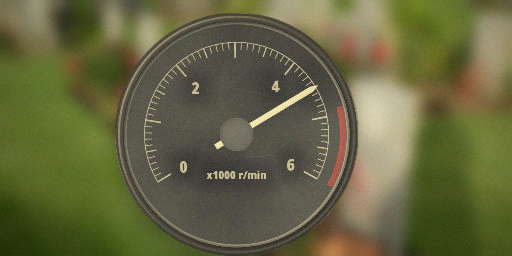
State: 4500 (rpm)
